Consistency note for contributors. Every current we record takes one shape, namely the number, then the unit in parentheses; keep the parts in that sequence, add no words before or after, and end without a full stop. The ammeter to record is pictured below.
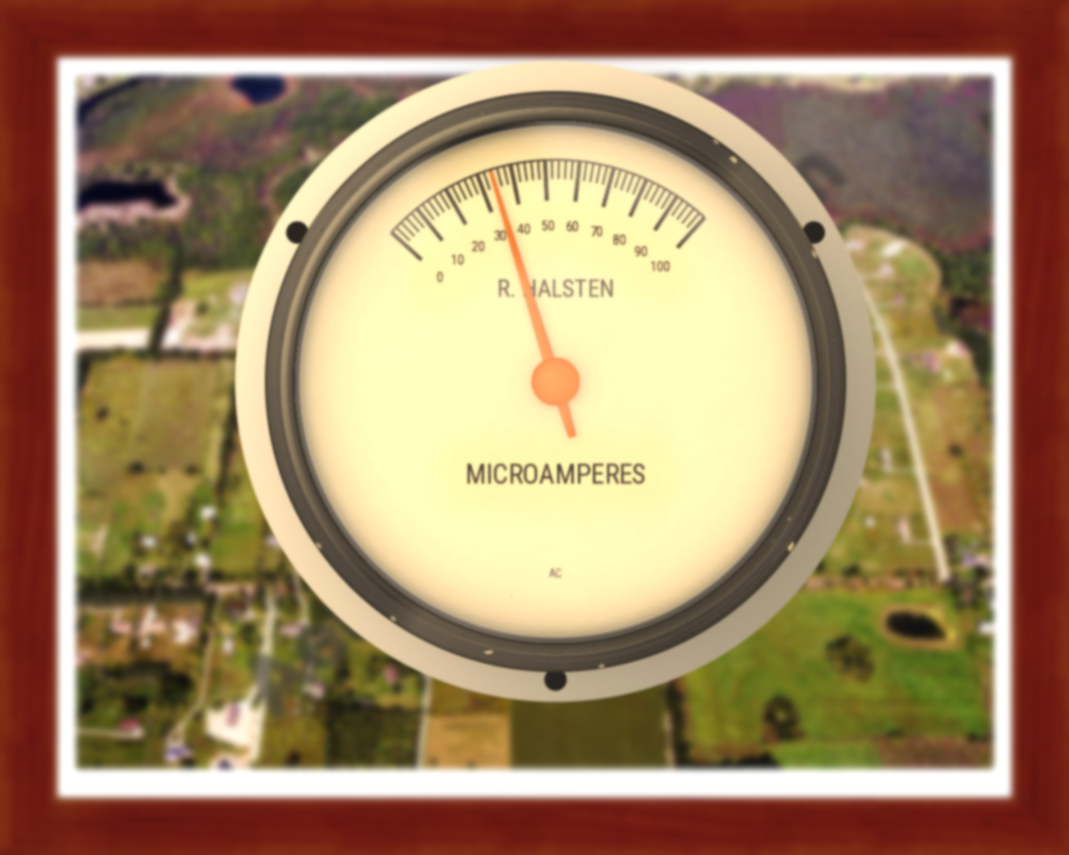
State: 34 (µA)
